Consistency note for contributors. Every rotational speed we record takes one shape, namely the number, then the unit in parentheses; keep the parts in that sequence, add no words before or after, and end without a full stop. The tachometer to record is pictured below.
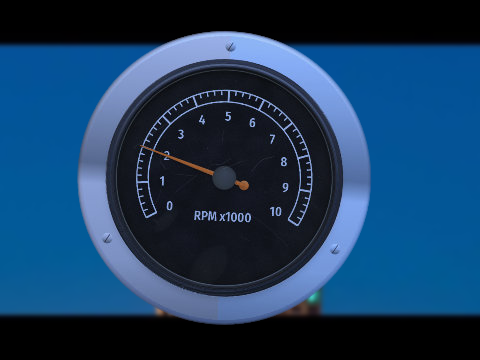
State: 2000 (rpm)
